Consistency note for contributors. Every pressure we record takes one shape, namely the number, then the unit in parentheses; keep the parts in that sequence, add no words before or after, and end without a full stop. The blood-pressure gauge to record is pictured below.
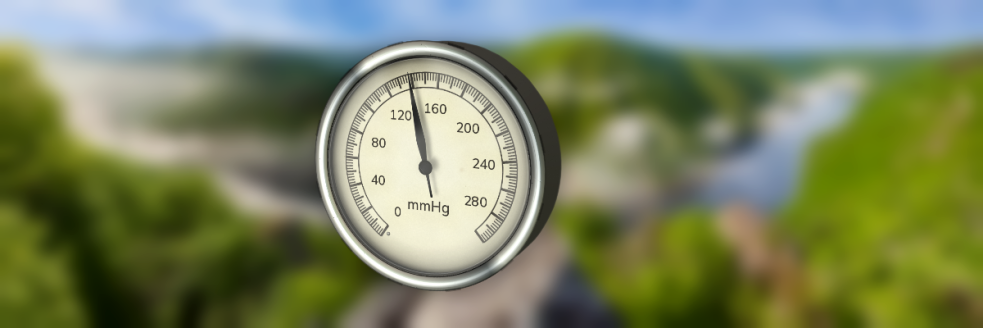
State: 140 (mmHg)
